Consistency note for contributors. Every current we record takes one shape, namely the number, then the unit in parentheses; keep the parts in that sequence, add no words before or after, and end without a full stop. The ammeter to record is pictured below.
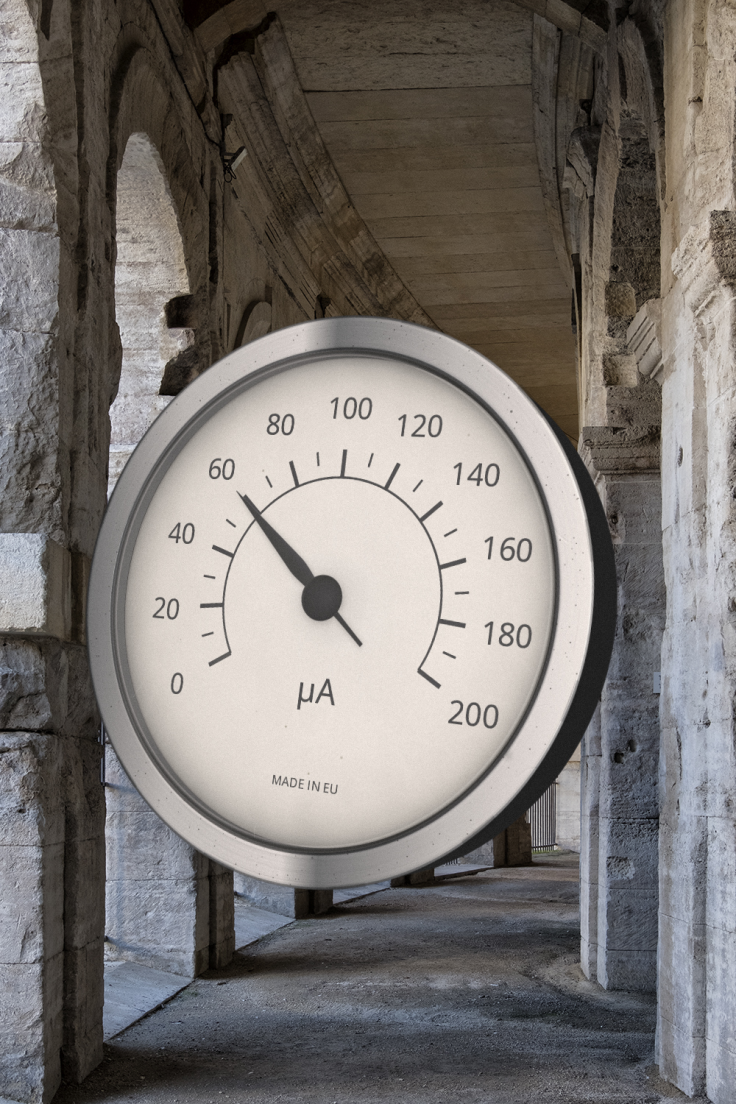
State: 60 (µA)
